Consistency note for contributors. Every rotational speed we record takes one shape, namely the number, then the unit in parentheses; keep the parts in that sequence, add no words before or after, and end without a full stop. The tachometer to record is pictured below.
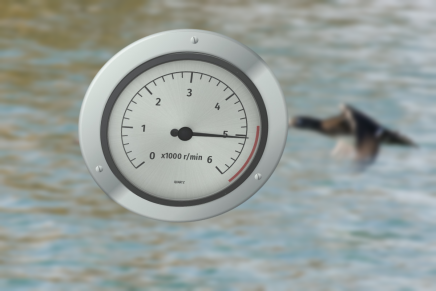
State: 5000 (rpm)
